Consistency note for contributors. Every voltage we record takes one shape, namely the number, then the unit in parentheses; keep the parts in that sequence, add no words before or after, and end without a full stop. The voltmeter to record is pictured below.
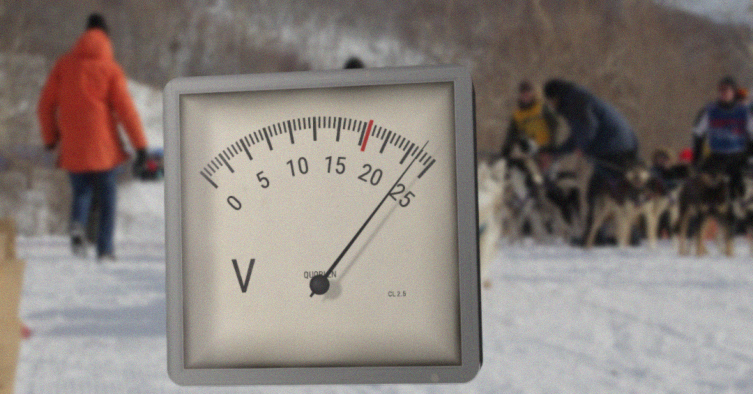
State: 23.5 (V)
